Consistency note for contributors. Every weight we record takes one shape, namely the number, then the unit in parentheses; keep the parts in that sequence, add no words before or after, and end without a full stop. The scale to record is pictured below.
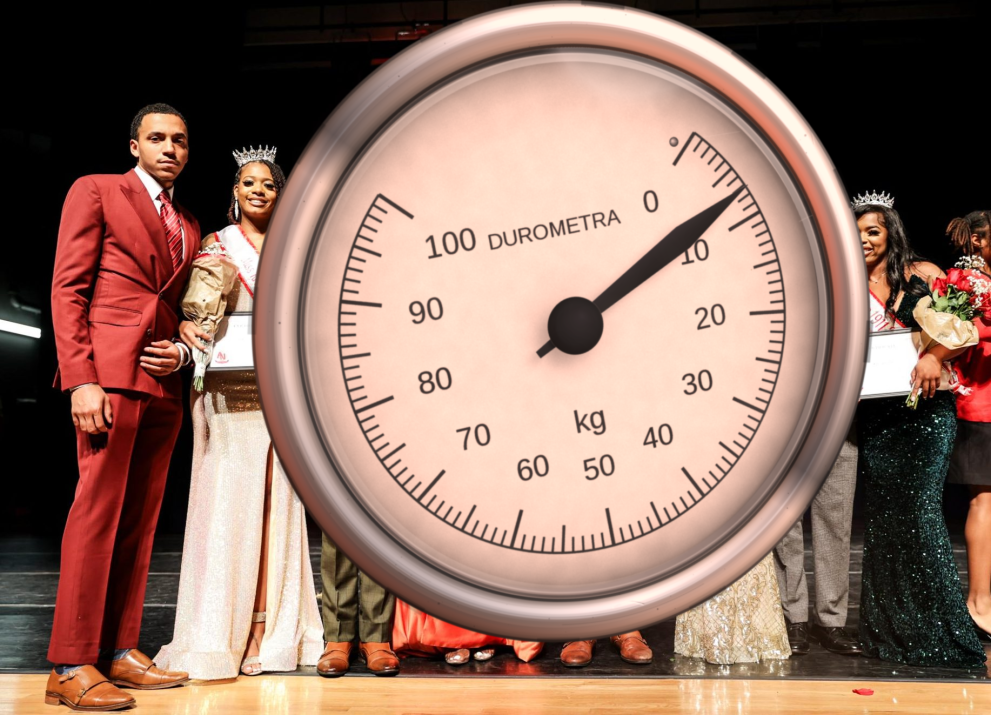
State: 7 (kg)
